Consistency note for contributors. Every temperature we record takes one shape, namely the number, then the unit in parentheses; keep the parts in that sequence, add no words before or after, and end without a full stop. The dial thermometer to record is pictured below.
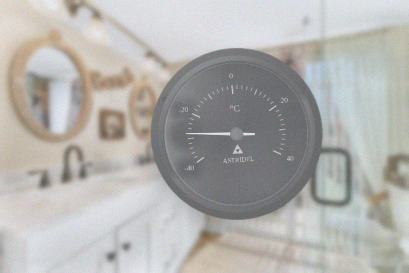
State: -28 (°C)
